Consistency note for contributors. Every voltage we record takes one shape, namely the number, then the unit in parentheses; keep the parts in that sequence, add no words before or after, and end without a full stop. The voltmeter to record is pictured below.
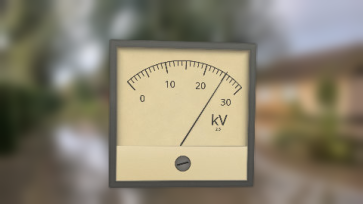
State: 25 (kV)
